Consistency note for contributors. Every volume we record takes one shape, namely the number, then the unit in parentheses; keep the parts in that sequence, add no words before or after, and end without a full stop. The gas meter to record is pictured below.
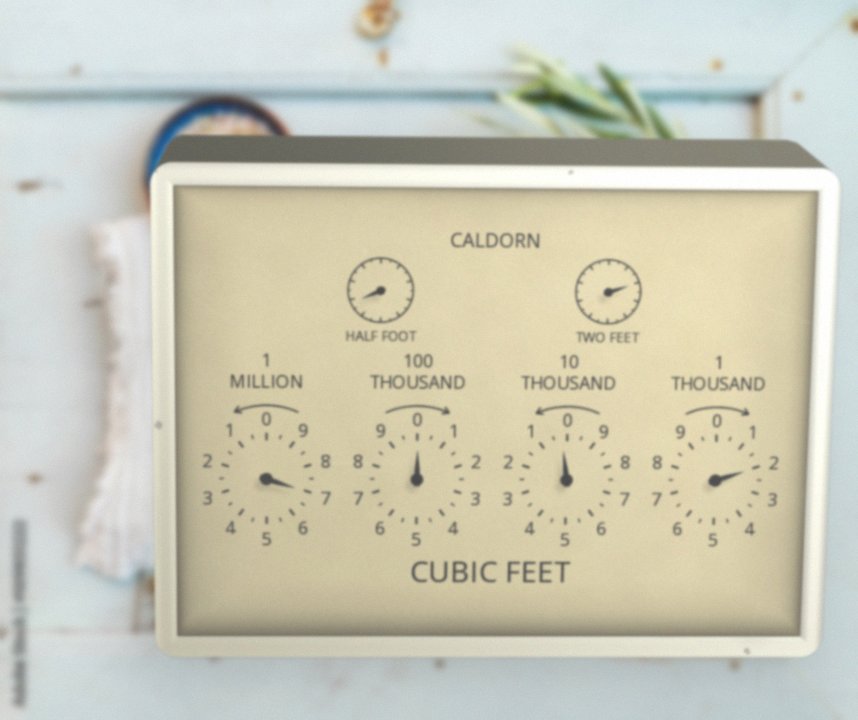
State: 700200 (ft³)
